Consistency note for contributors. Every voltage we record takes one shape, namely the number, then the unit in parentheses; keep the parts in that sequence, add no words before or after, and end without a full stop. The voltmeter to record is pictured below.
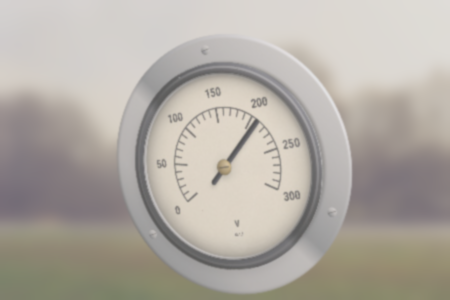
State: 210 (V)
